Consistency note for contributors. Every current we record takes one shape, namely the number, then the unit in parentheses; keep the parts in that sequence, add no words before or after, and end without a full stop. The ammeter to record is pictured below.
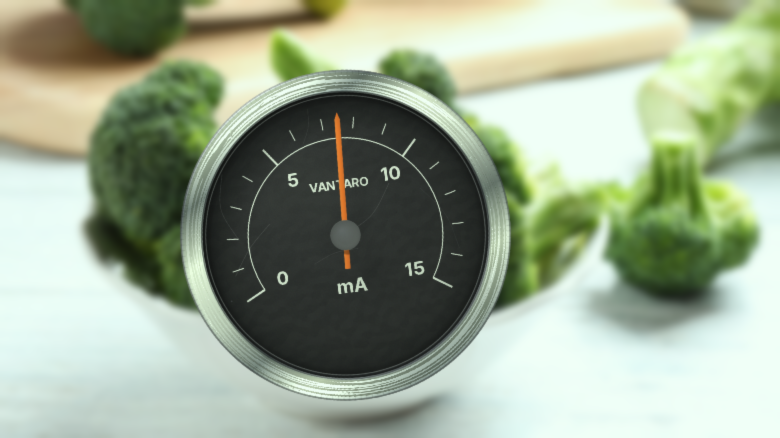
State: 7.5 (mA)
